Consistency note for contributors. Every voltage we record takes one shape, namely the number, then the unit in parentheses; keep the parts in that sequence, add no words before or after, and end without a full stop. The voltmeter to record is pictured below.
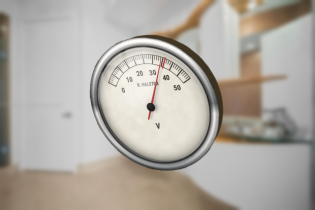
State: 35 (V)
